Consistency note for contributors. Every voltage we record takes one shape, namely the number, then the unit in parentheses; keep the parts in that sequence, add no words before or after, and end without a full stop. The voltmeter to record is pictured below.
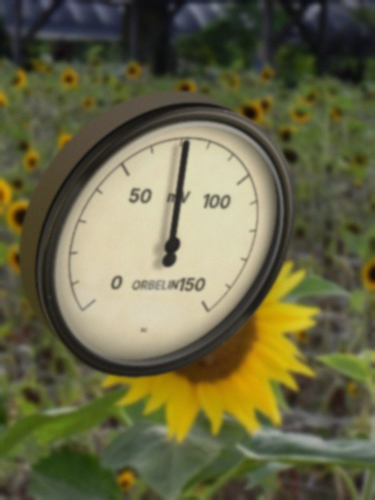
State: 70 (mV)
